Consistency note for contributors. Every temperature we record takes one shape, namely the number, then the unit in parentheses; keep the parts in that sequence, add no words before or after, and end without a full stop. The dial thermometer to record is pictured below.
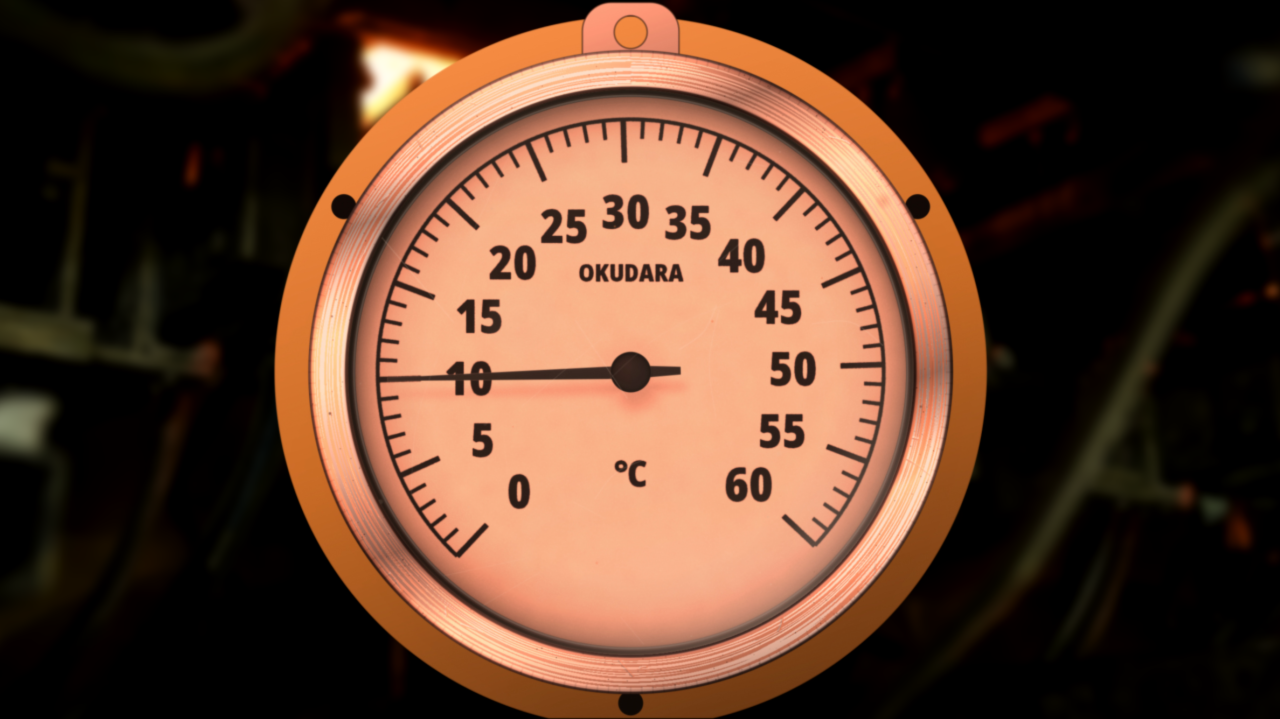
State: 10 (°C)
